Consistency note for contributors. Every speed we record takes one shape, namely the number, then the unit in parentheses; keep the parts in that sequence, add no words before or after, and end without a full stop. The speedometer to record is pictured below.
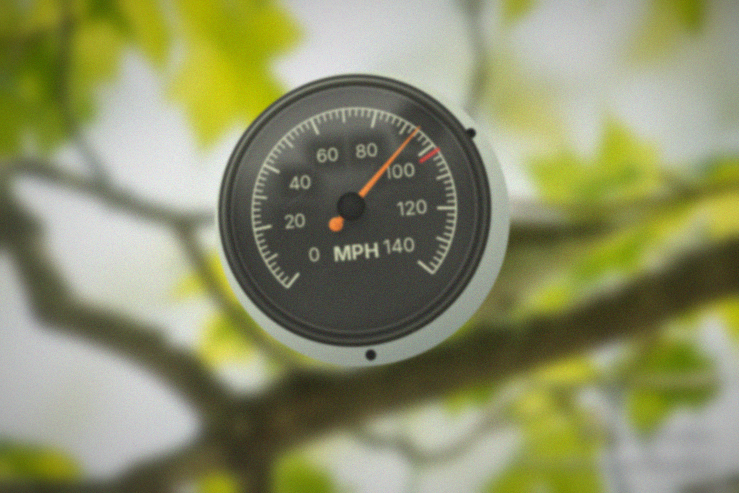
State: 94 (mph)
